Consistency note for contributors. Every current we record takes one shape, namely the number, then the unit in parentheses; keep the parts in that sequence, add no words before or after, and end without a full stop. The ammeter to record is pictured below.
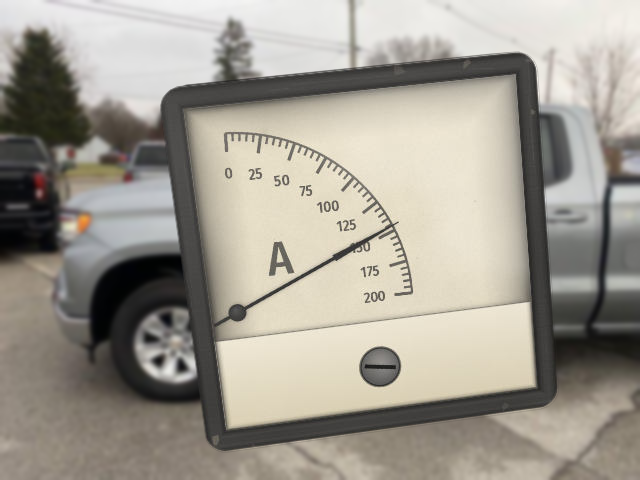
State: 145 (A)
